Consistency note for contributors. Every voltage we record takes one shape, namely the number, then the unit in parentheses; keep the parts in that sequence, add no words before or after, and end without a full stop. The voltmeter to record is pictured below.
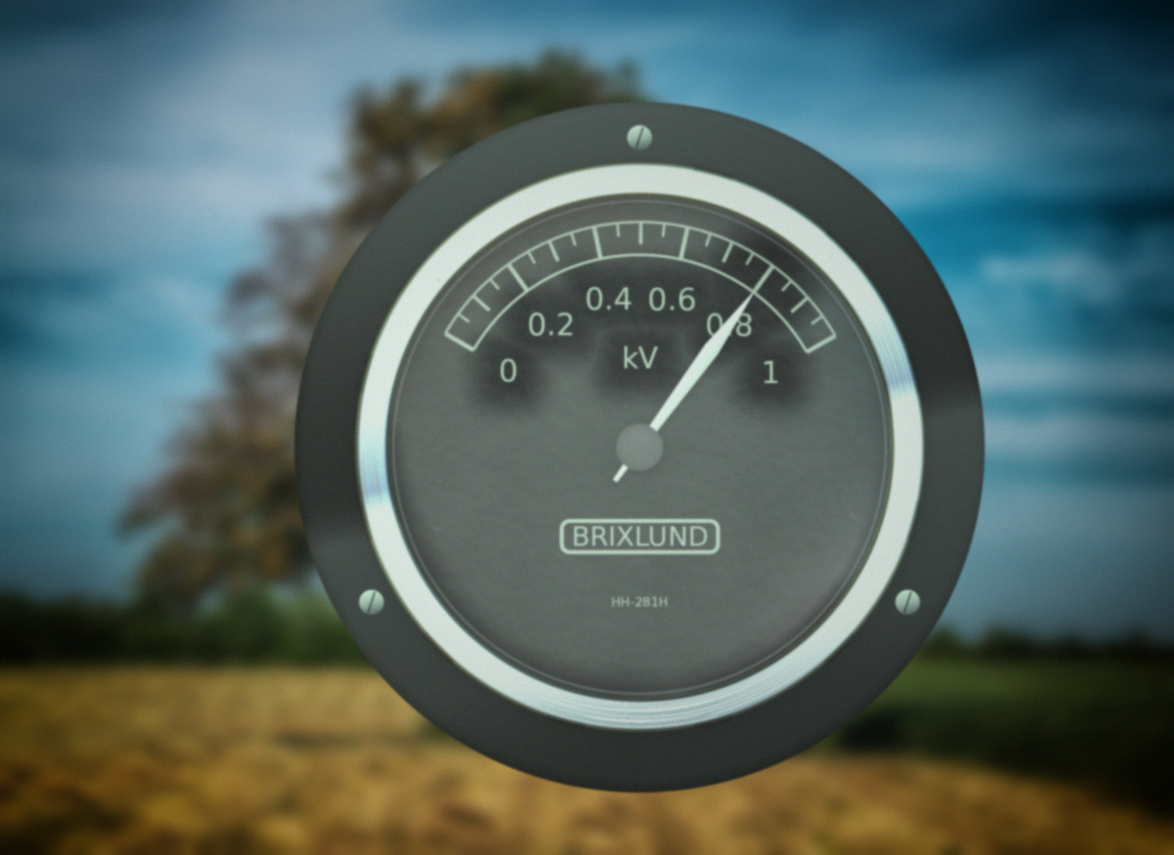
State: 0.8 (kV)
